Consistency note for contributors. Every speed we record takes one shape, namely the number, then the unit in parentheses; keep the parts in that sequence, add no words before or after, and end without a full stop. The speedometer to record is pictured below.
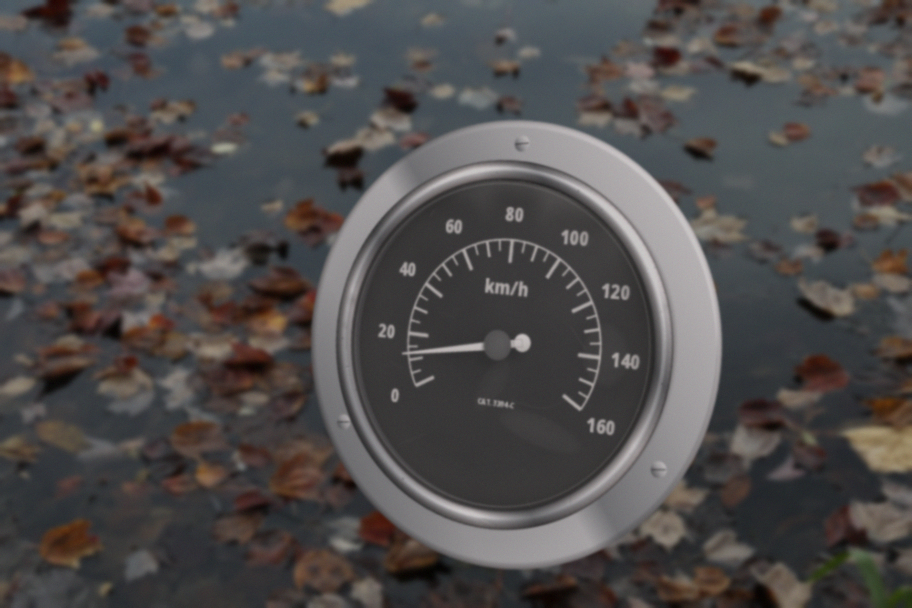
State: 12.5 (km/h)
